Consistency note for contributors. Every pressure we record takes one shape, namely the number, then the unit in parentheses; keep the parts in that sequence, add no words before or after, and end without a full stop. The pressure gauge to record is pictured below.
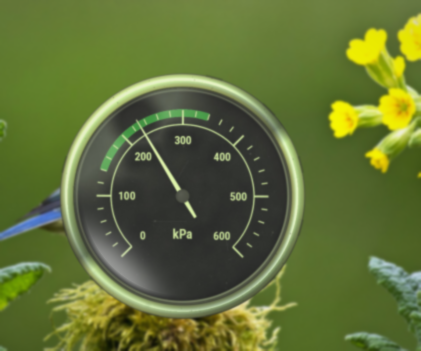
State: 230 (kPa)
